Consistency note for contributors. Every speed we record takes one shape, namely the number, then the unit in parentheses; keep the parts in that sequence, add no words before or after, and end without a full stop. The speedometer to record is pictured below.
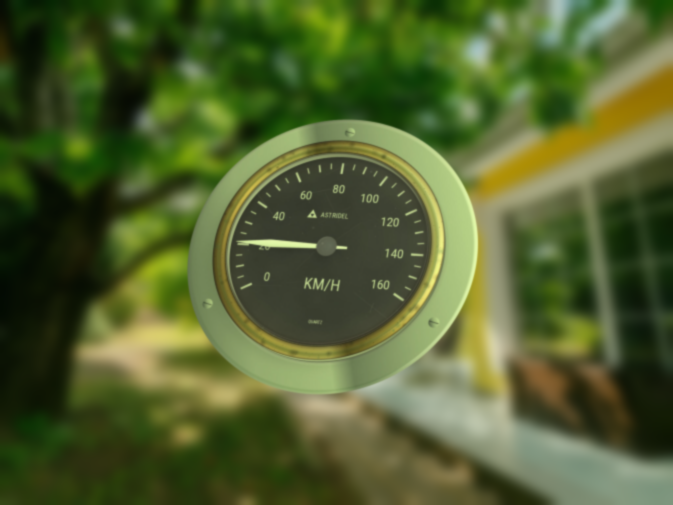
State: 20 (km/h)
